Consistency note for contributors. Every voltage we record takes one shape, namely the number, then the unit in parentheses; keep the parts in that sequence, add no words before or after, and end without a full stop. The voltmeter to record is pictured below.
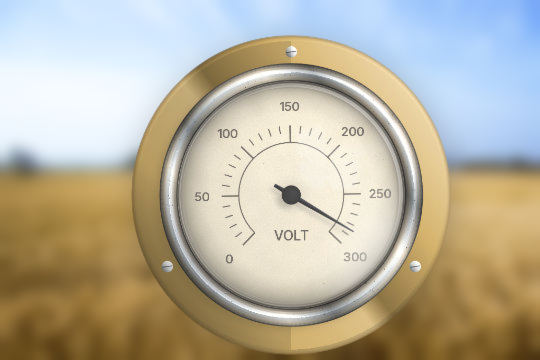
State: 285 (V)
